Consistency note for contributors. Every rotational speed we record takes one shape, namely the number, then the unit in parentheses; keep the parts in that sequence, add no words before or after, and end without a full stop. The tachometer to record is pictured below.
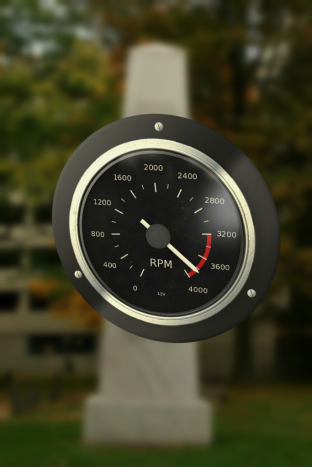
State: 3800 (rpm)
